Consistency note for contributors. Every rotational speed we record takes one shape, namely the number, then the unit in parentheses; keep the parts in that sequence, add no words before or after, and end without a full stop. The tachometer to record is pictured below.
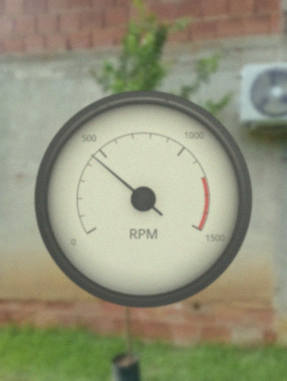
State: 450 (rpm)
